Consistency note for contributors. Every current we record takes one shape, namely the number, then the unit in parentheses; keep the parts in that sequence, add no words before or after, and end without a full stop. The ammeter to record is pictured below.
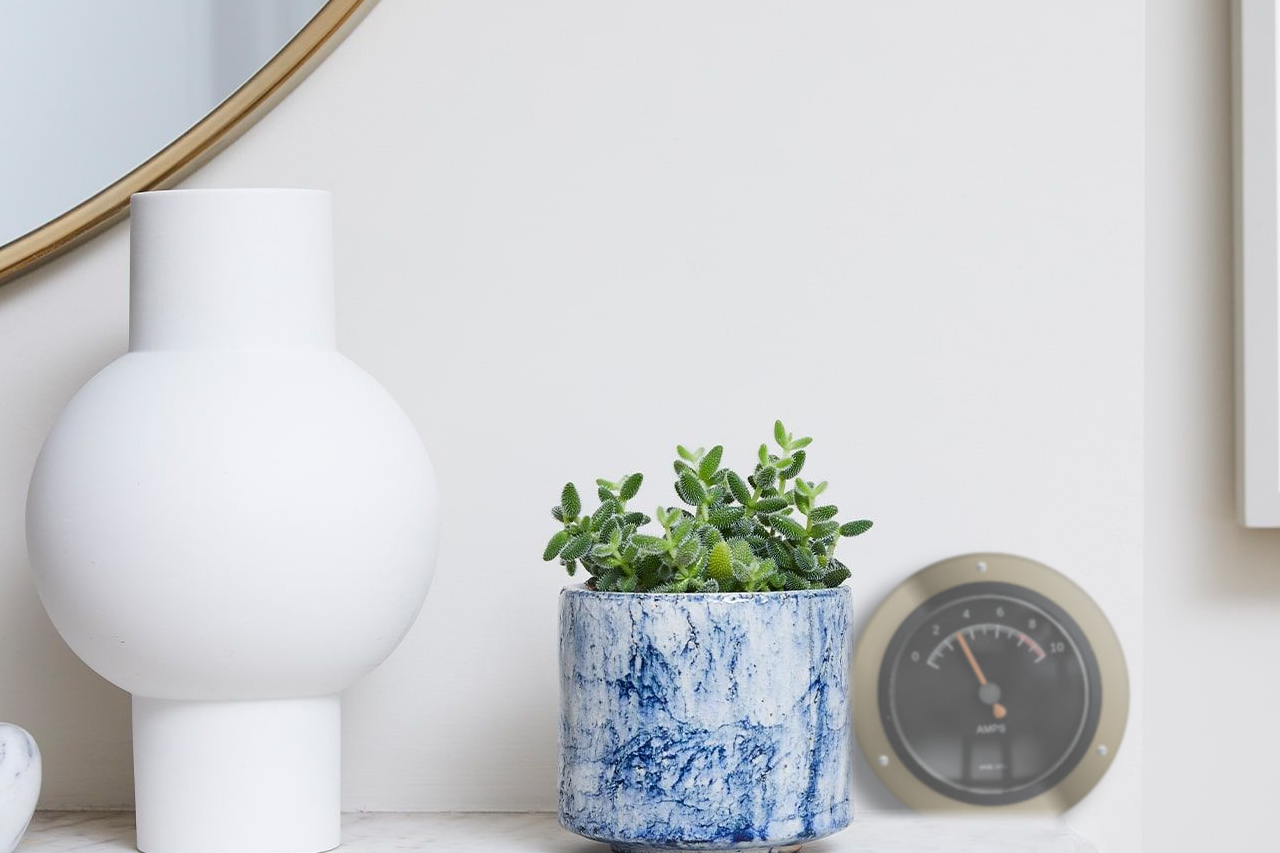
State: 3 (A)
